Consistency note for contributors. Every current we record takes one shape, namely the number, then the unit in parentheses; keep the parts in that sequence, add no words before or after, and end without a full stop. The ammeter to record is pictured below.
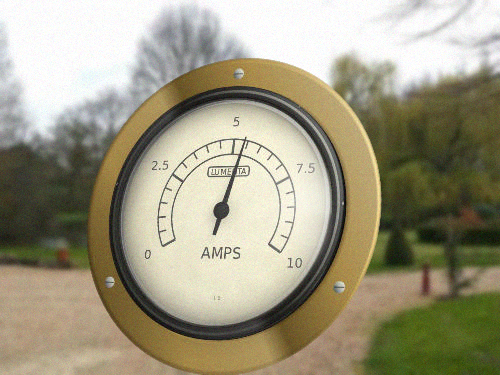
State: 5.5 (A)
